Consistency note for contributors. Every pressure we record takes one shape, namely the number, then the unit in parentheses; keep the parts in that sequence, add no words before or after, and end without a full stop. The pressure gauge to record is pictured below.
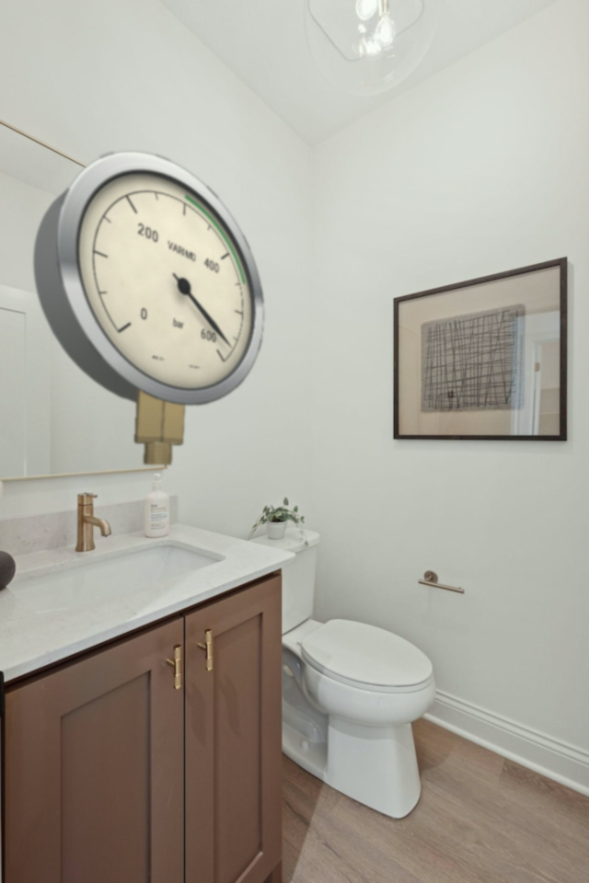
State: 575 (bar)
